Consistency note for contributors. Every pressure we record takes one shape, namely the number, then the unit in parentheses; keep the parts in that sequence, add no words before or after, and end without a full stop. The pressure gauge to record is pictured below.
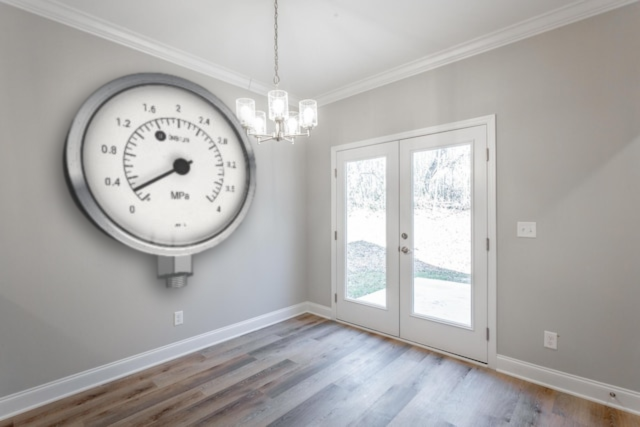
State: 0.2 (MPa)
